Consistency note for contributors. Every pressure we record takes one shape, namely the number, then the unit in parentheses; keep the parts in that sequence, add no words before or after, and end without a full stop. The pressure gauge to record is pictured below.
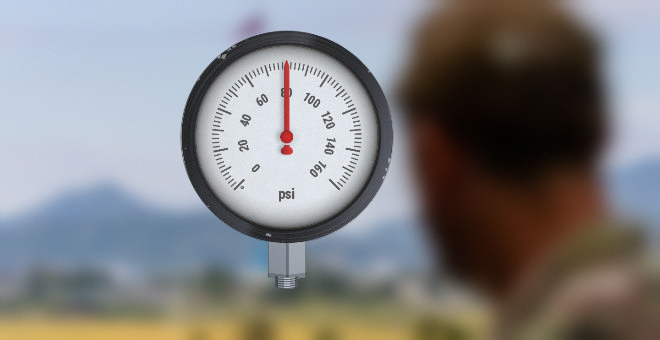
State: 80 (psi)
